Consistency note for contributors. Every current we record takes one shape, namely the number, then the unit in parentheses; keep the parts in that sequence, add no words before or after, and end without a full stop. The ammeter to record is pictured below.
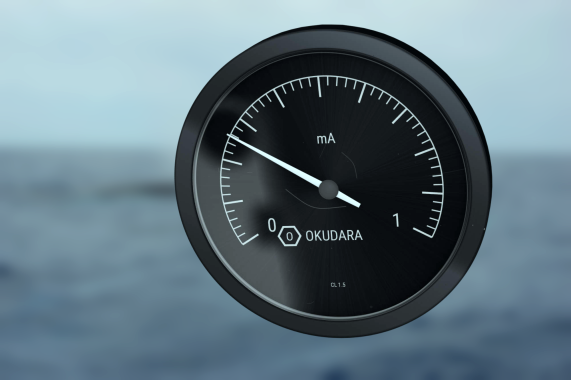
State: 0.26 (mA)
